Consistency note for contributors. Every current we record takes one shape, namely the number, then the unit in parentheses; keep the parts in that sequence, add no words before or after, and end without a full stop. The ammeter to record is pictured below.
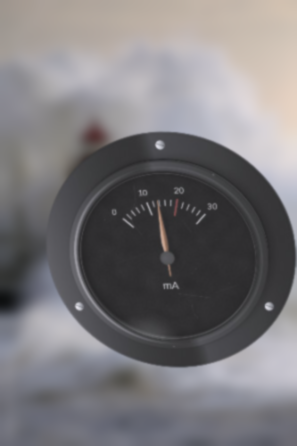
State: 14 (mA)
